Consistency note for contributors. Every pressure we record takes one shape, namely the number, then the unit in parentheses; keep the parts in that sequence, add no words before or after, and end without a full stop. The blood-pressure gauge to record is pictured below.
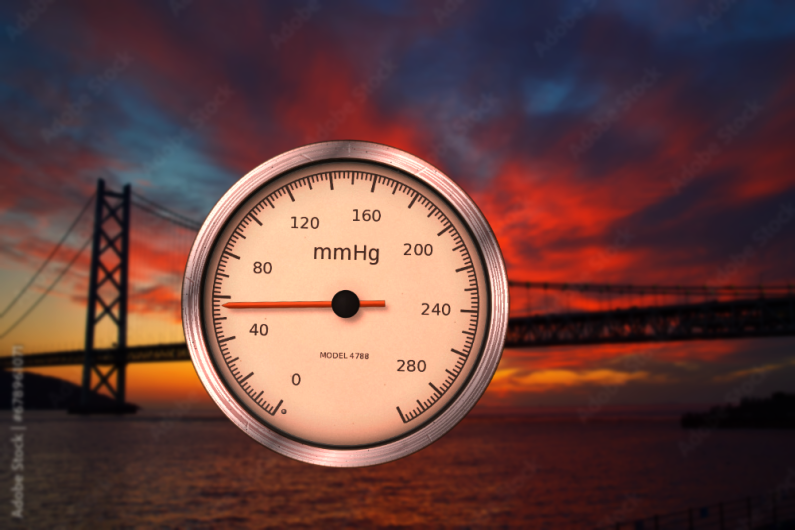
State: 56 (mmHg)
